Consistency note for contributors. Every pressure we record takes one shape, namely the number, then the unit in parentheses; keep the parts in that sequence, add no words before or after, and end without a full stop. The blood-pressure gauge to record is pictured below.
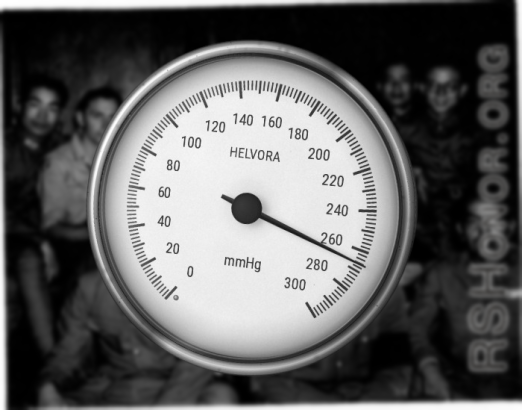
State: 266 (mmHg)
